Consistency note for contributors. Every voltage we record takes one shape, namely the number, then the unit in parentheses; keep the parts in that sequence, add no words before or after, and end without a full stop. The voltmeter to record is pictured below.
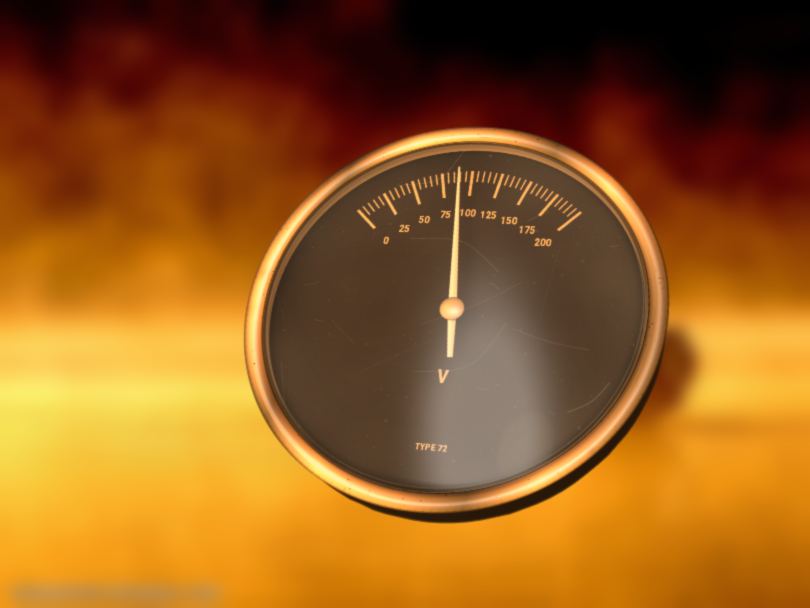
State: 90 (V)
